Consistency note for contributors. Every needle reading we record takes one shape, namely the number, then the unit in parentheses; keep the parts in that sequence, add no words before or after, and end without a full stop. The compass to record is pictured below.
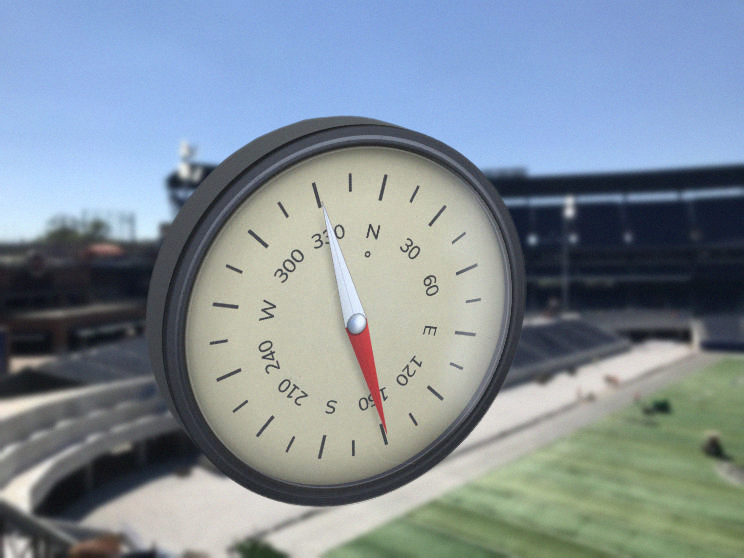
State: 150 (°)
